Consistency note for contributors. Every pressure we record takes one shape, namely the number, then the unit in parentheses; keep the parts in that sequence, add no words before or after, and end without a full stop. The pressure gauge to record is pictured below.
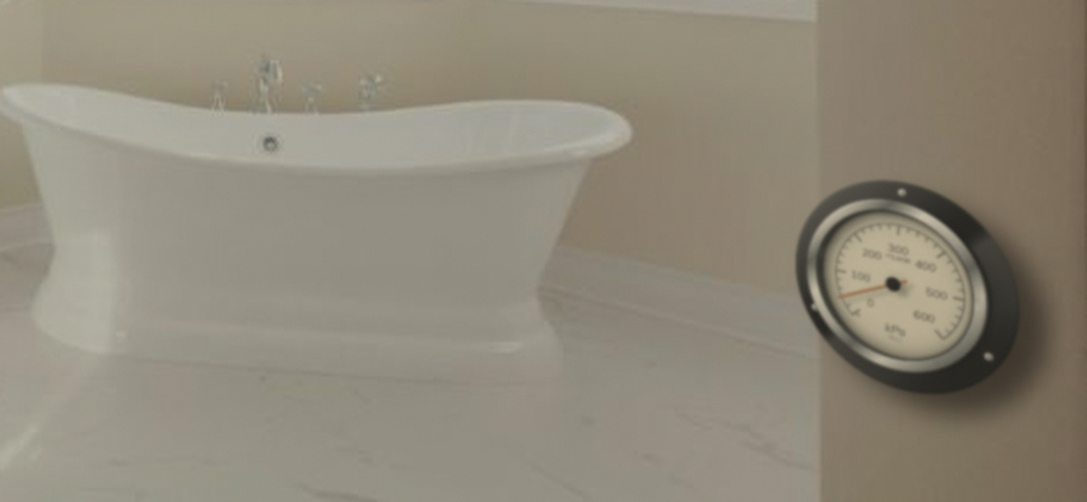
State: 40 (kPa)
